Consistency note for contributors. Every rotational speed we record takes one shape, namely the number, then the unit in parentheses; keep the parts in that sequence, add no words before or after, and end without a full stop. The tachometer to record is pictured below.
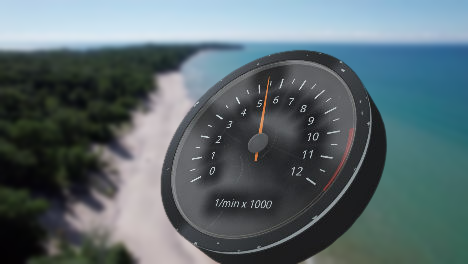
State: 5500 (rpm)
